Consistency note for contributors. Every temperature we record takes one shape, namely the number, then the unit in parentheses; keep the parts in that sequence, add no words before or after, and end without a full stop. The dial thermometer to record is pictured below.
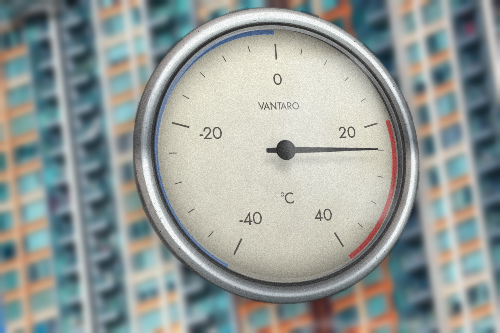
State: 24 (°C)
